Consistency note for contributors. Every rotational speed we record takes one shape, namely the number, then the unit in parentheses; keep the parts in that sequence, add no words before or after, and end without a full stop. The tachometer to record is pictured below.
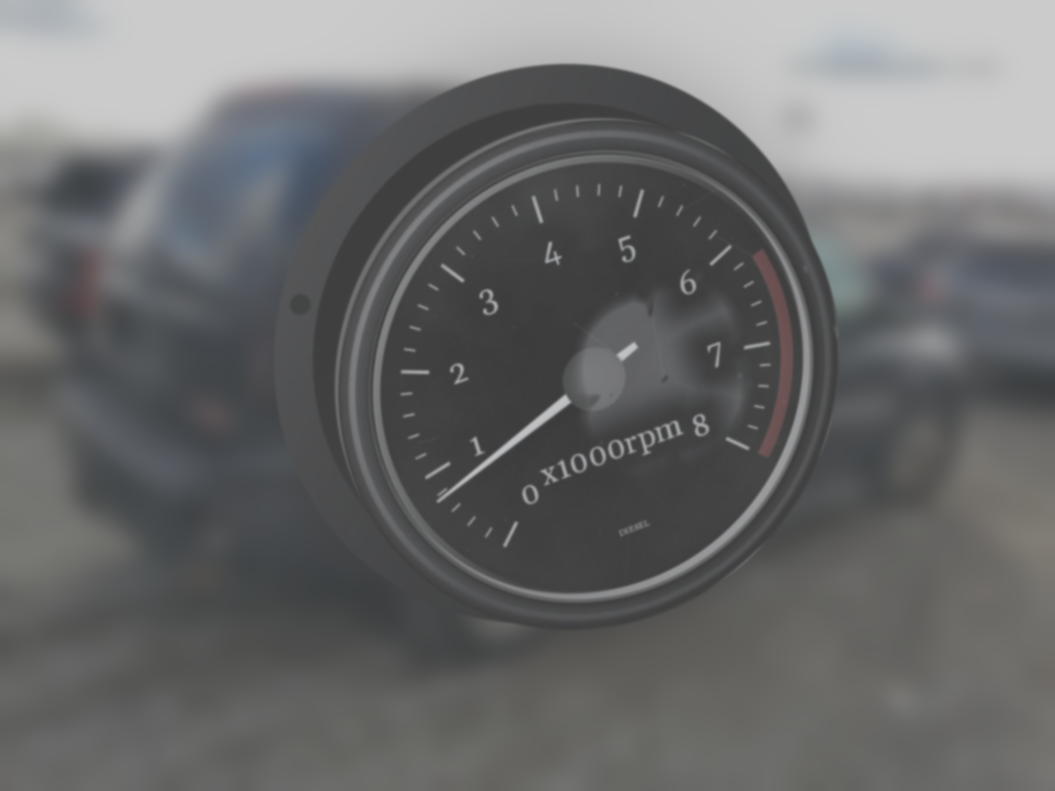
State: 800 (rpm)
